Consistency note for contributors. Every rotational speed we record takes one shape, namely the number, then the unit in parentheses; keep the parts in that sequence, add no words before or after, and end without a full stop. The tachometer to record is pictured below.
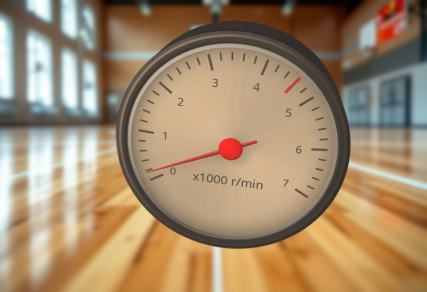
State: 200 (rpm)
